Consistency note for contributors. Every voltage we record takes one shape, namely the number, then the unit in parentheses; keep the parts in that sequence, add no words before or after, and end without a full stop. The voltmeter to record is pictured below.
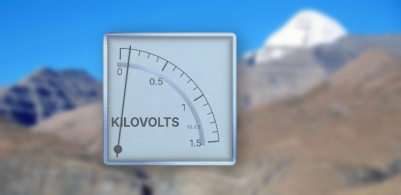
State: 0.1 (kV)
